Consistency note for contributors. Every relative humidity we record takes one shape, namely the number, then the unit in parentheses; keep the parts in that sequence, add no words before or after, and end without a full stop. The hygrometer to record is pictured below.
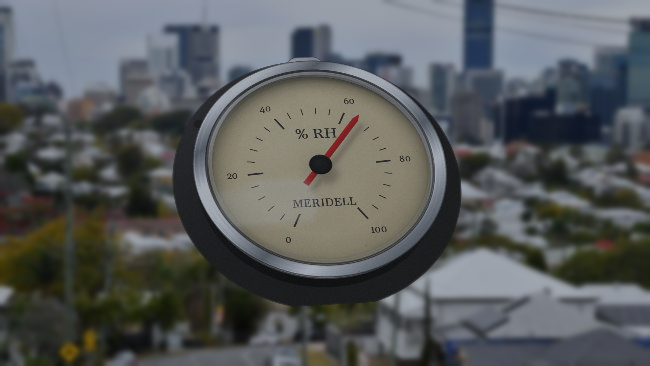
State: 64 (%)
